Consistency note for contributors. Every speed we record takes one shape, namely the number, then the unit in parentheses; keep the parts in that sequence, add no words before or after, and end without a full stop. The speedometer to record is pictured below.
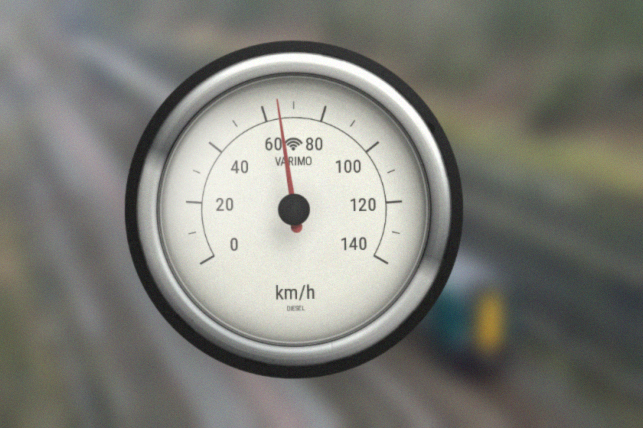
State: 65 (km/h)
